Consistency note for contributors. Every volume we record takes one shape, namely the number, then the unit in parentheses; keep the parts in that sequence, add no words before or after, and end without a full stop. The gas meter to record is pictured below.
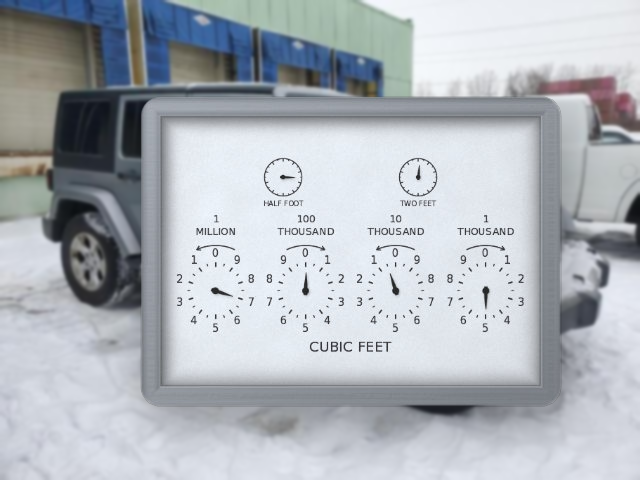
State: 700500 (ft³)
